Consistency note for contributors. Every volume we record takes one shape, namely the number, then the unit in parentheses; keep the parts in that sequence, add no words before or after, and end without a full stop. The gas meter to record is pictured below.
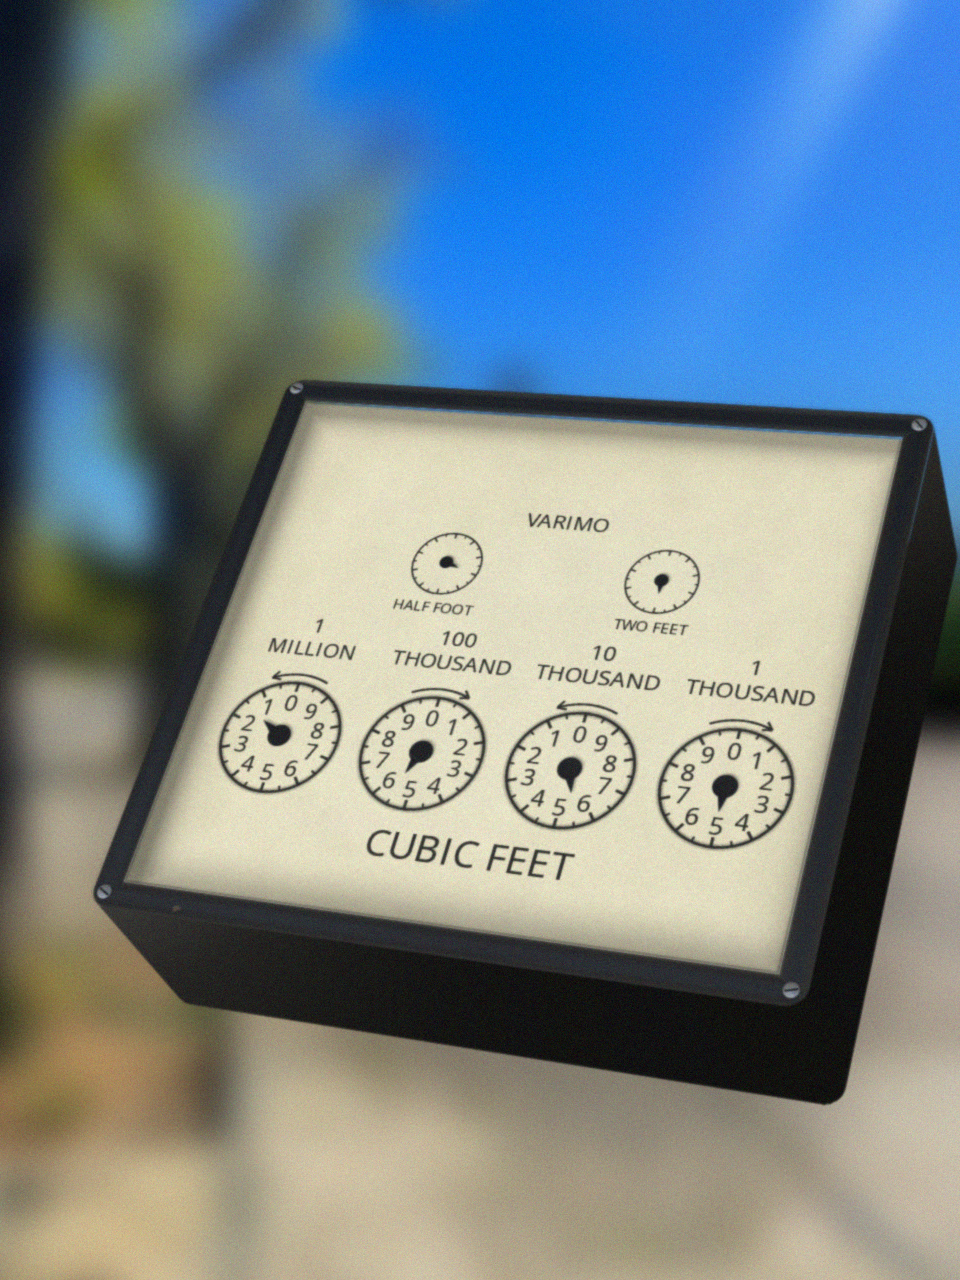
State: 155500 (ft³)
